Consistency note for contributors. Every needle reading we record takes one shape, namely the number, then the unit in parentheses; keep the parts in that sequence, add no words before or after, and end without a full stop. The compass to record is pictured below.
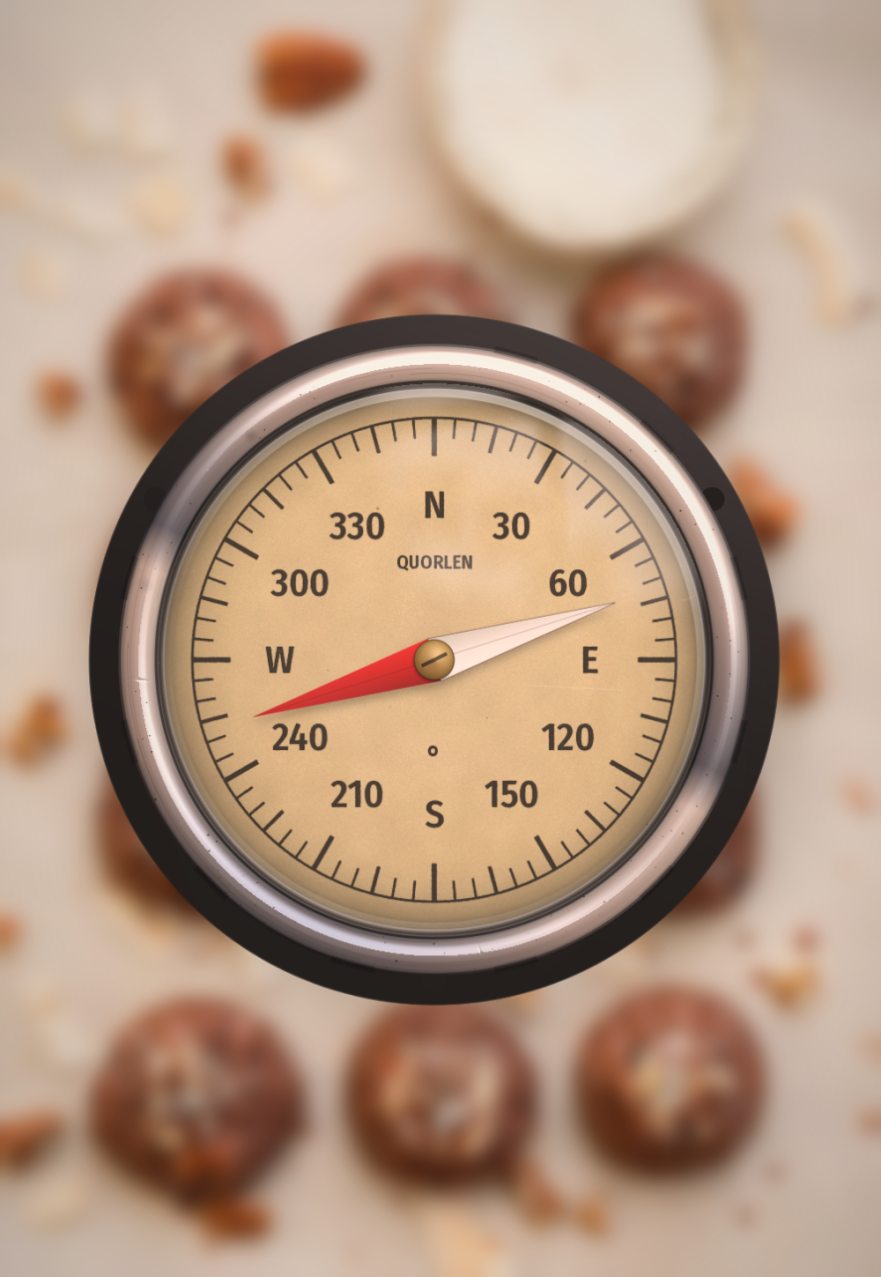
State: 252.5 (°)
